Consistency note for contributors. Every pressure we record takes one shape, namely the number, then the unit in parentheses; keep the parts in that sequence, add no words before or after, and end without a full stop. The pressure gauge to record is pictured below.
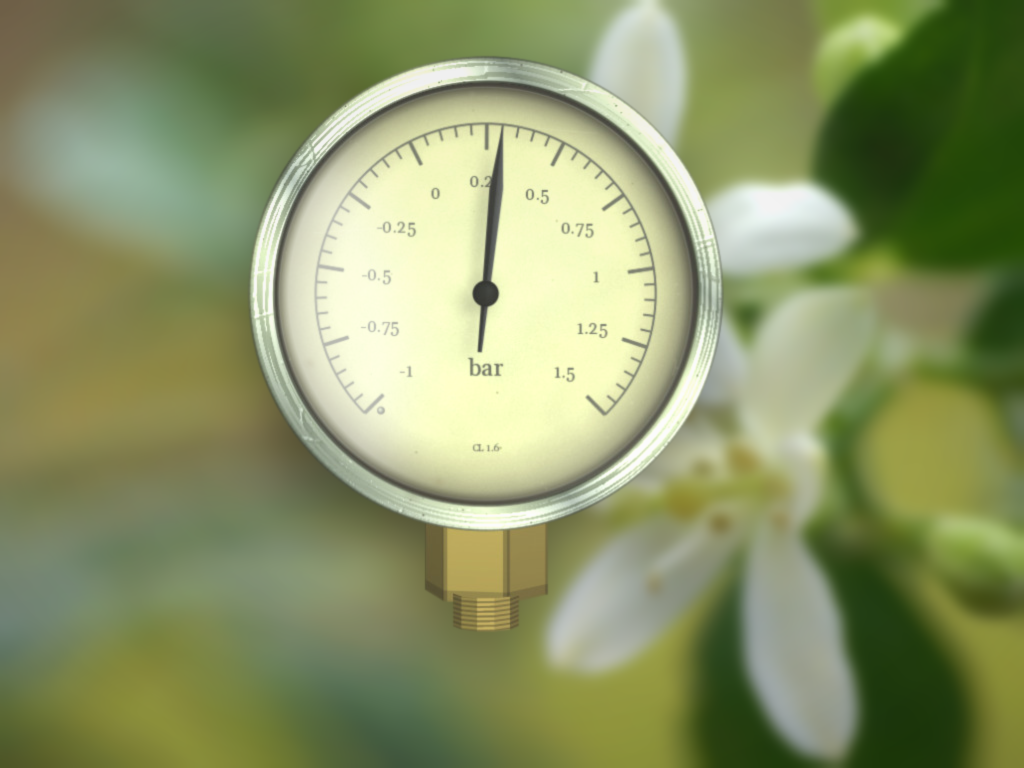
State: 0.3 (bar)
